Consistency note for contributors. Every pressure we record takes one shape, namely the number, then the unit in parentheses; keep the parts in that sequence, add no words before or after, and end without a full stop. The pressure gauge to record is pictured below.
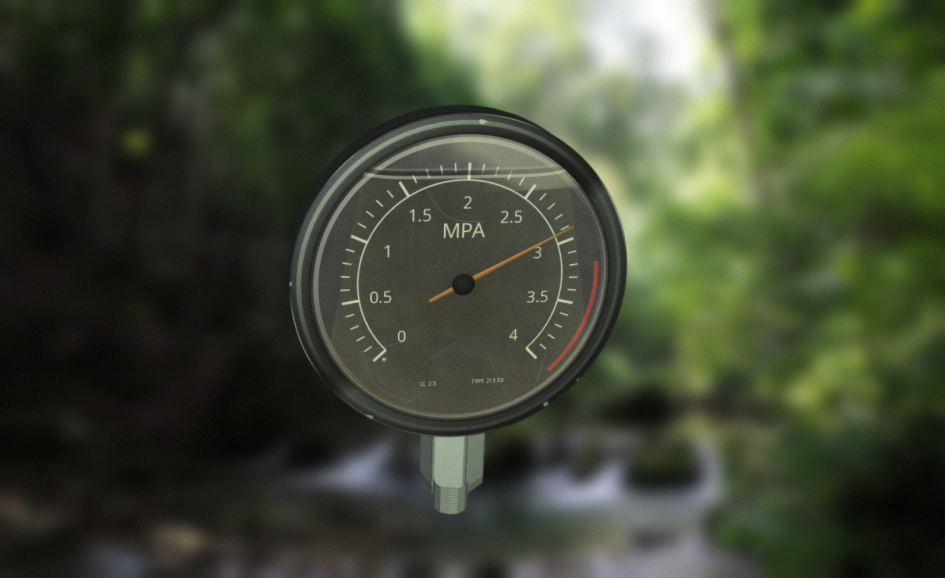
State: 2.9 (MPa)
